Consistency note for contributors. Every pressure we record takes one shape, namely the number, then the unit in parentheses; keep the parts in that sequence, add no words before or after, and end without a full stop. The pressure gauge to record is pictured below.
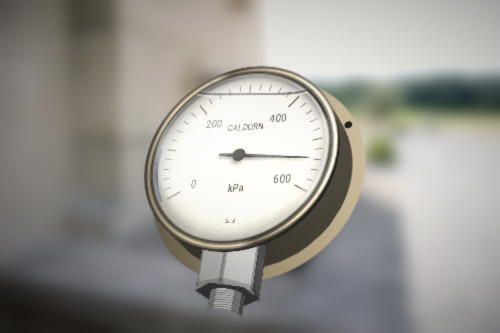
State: 540 (kPa)
